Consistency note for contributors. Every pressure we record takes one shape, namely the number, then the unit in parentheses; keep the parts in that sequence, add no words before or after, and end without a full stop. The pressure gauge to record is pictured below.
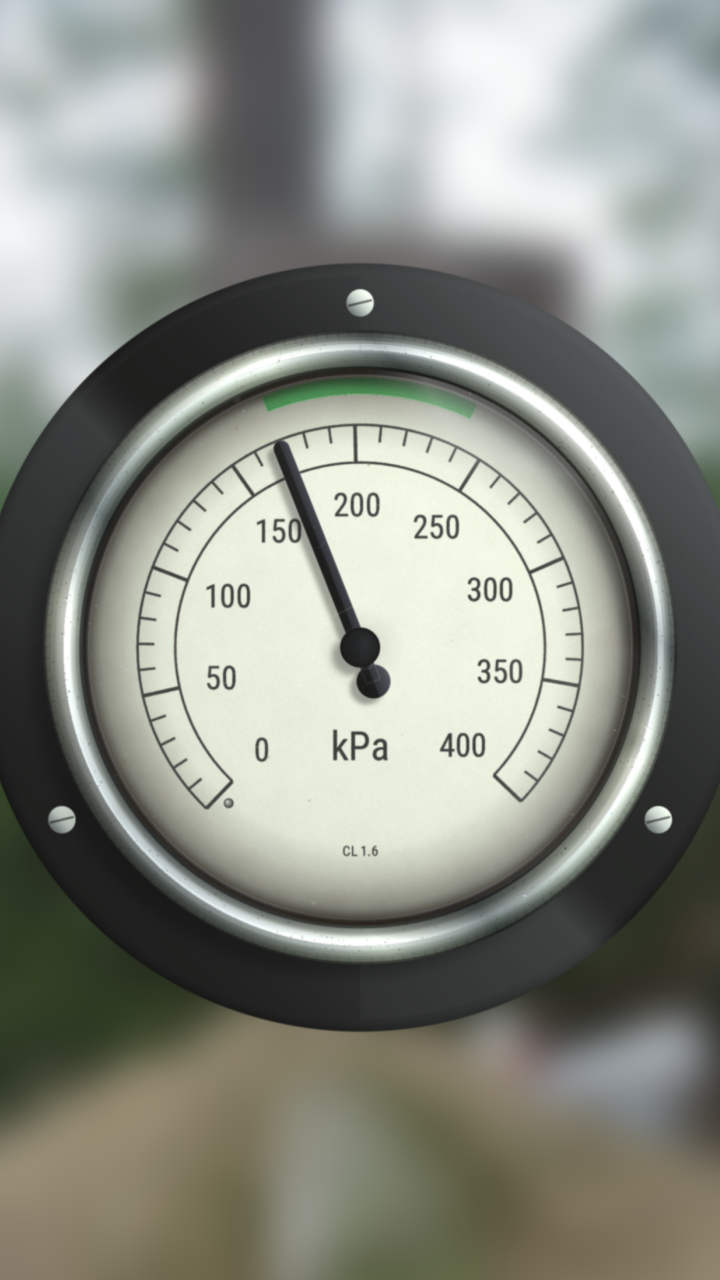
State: 170 (kPa)
